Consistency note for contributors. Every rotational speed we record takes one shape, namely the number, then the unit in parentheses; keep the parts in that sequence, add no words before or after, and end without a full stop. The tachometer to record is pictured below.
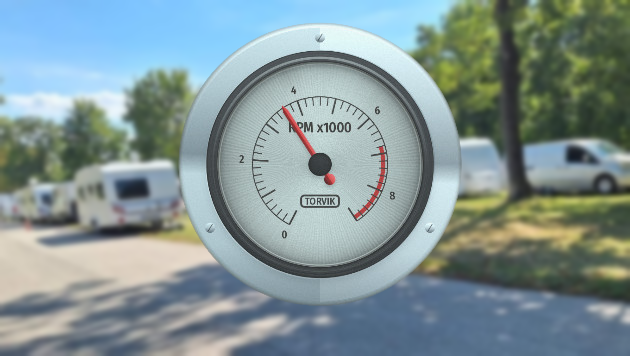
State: 3600 (rpm)
